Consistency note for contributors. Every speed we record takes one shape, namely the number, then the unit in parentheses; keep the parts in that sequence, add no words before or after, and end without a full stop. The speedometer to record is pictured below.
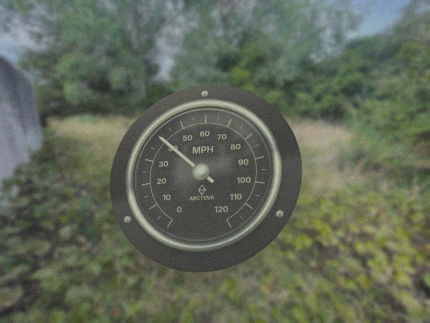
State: 40 (mph)
